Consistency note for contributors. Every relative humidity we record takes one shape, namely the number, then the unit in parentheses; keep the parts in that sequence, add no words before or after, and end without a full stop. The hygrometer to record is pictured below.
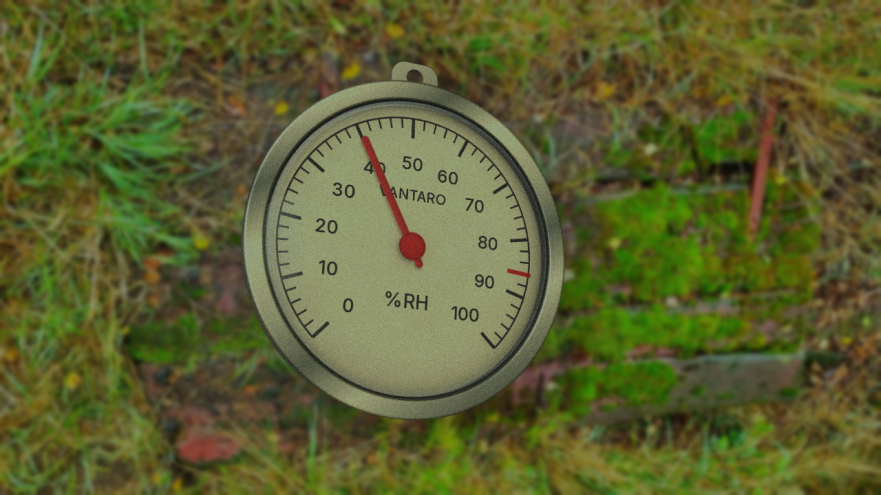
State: 40 (%)
